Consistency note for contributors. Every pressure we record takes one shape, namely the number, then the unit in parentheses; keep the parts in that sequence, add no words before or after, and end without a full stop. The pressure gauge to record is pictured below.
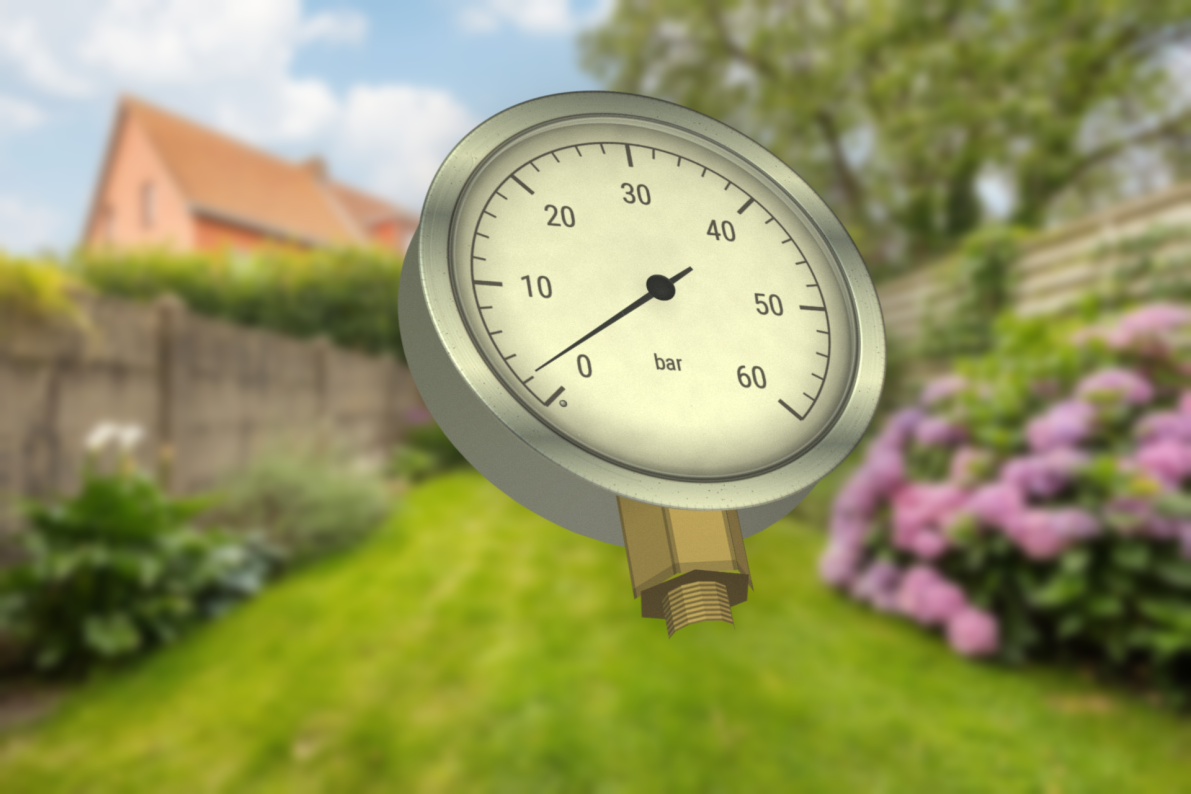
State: 2 (bar)
